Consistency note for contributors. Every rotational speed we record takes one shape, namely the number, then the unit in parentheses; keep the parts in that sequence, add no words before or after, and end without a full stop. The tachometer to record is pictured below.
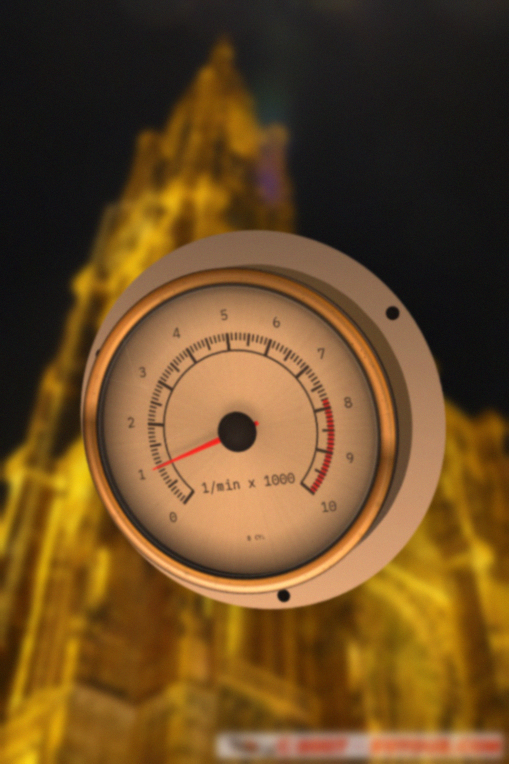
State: 1000 (rpm)
